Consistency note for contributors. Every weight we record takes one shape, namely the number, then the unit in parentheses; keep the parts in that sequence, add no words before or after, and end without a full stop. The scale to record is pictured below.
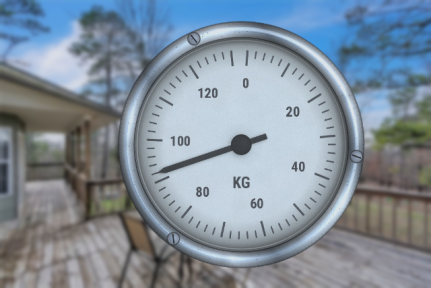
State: 92 (kg)
